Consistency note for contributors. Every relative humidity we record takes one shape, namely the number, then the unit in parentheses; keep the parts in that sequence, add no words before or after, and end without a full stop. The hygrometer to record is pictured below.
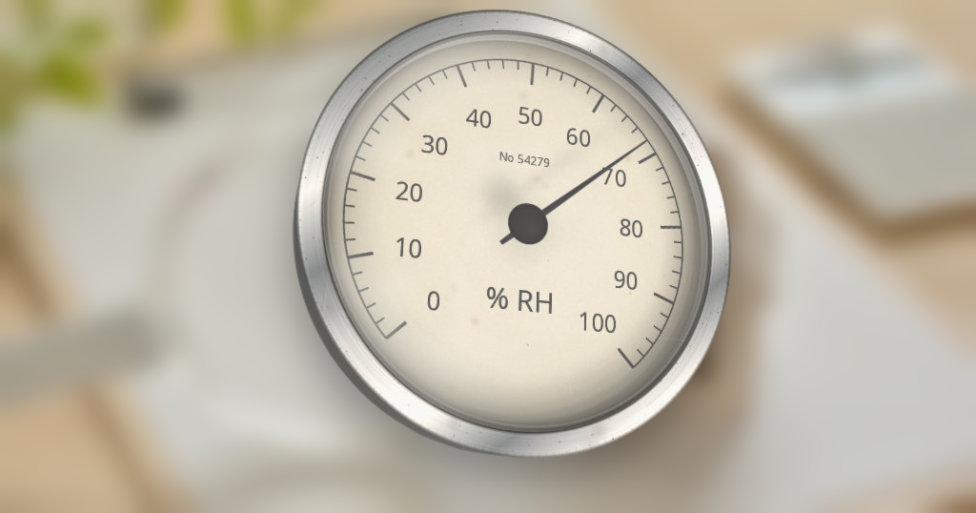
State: 68 (%)
